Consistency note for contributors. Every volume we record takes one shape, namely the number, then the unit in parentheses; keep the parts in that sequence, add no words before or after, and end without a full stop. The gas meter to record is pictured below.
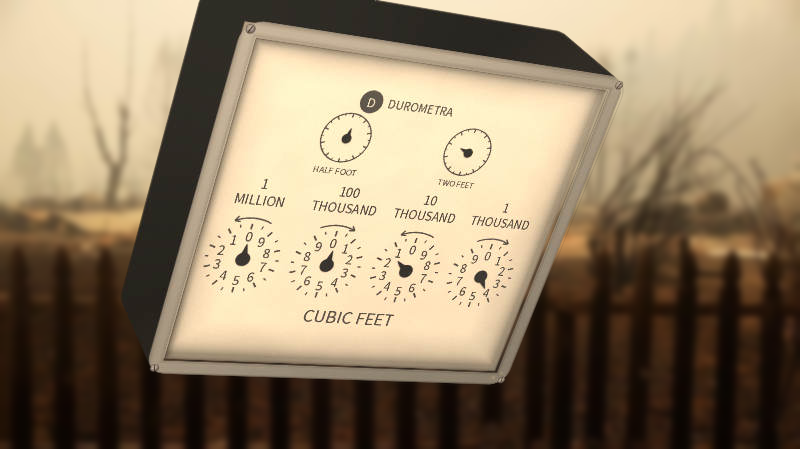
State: 1400 (ft³)
